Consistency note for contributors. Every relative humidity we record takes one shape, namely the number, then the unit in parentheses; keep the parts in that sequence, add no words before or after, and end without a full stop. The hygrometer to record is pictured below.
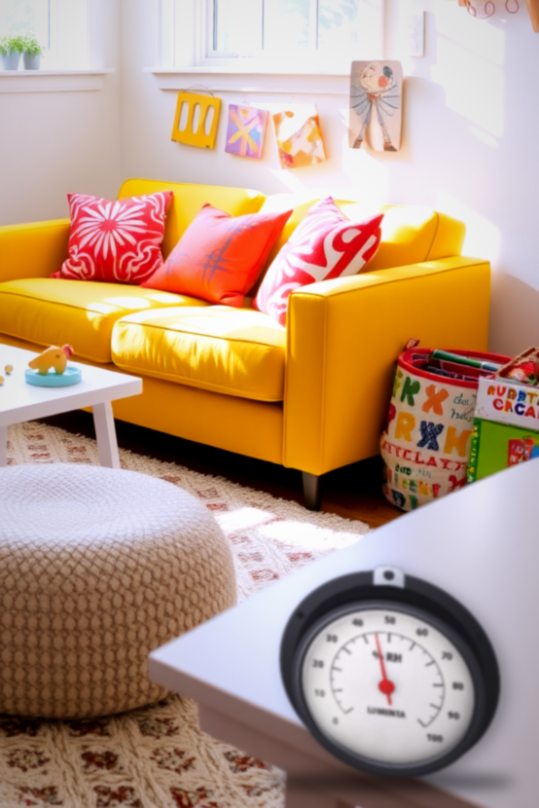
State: 45 (%)
